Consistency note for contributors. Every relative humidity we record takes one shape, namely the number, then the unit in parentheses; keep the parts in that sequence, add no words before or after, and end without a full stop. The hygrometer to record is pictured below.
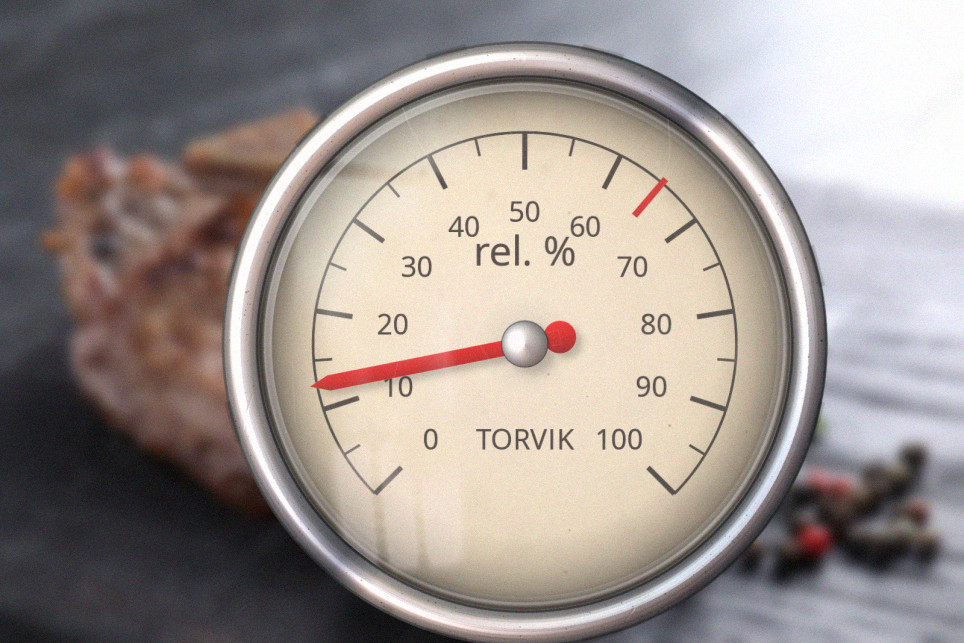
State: 12.5 (%)
